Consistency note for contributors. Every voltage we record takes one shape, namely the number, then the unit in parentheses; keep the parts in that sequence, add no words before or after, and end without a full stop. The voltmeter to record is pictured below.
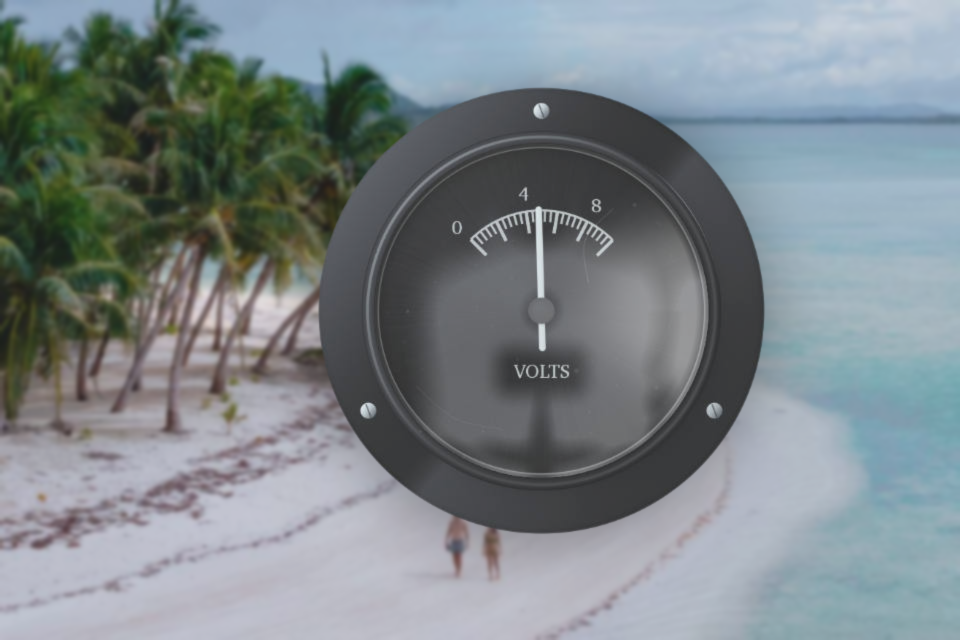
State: 4.8 (V)
